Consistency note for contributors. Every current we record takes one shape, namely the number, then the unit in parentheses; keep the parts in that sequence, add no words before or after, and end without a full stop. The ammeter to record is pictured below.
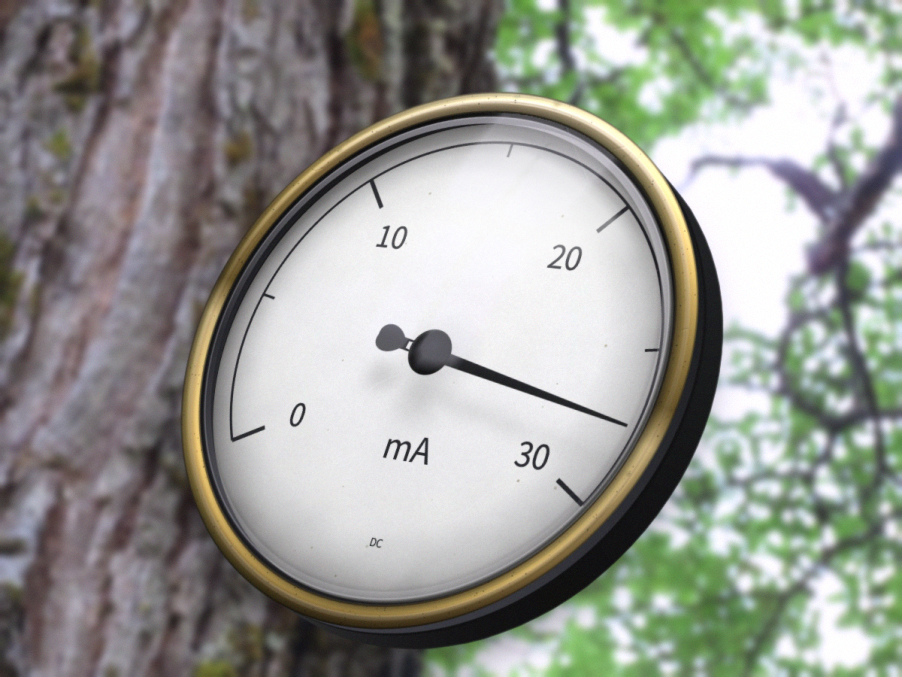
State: 27.5 (mA)
